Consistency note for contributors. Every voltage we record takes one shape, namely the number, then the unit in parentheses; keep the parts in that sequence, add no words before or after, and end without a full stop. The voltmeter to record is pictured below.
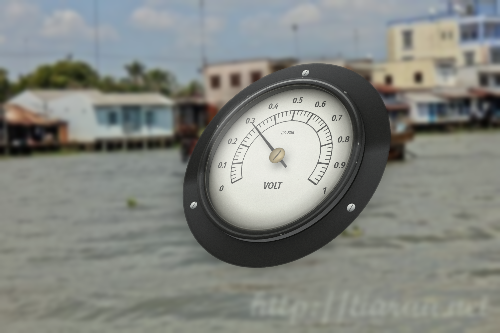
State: 0.3 (V)
